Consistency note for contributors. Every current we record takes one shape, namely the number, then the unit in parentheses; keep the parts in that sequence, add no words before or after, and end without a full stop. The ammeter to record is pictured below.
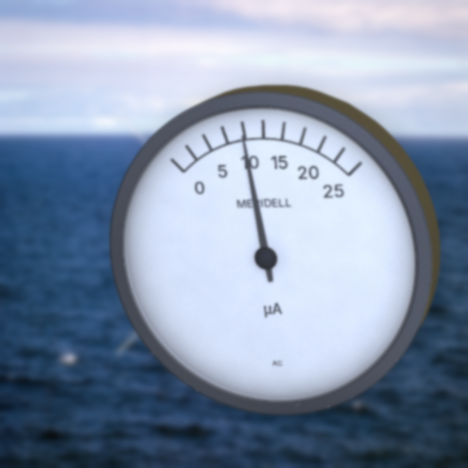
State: 10 (µA)
